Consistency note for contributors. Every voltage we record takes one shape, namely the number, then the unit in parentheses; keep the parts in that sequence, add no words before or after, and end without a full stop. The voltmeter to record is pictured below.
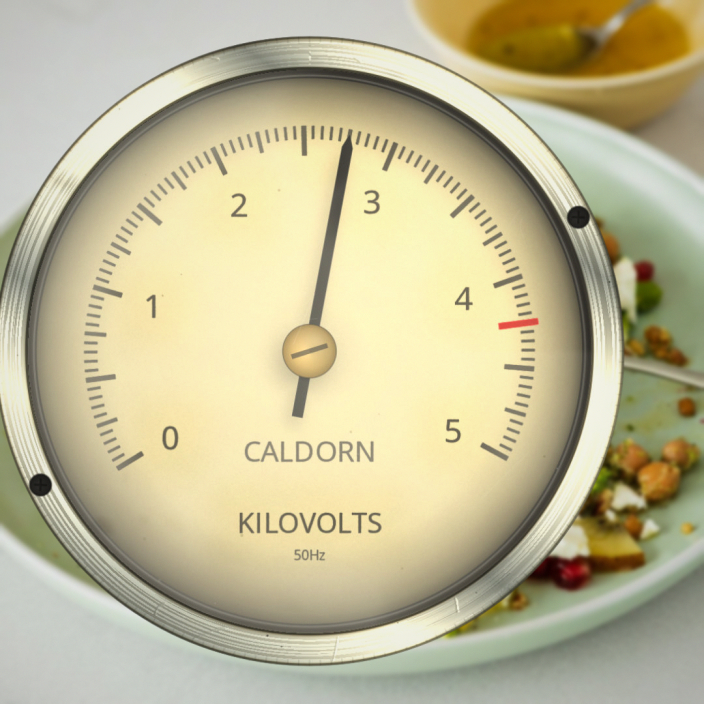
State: 2.75 (kV)
